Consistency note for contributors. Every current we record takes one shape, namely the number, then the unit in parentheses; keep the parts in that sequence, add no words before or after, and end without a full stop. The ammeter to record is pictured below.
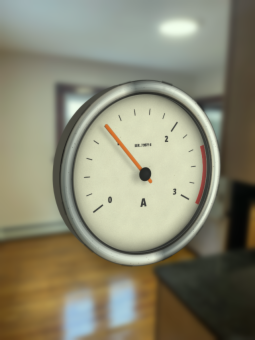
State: 1 (A)
